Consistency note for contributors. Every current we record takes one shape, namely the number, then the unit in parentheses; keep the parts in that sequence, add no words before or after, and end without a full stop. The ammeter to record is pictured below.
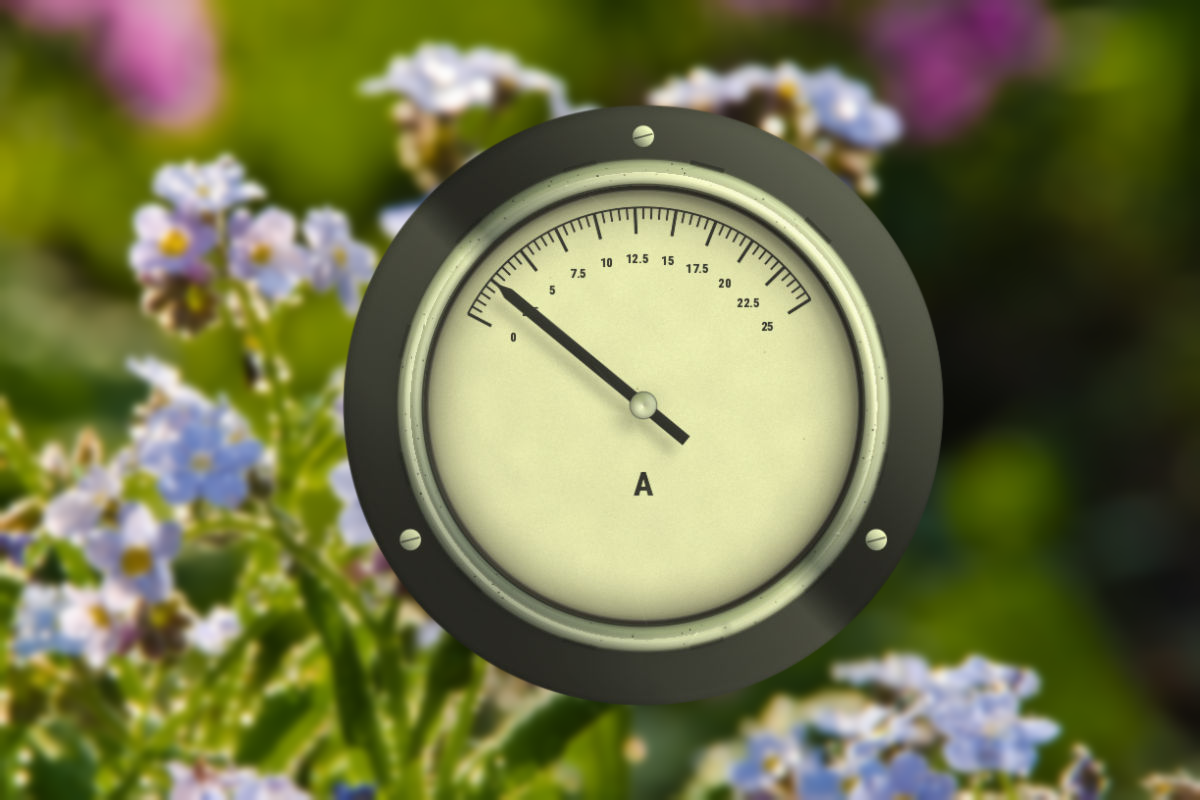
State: 2.5 (A)
